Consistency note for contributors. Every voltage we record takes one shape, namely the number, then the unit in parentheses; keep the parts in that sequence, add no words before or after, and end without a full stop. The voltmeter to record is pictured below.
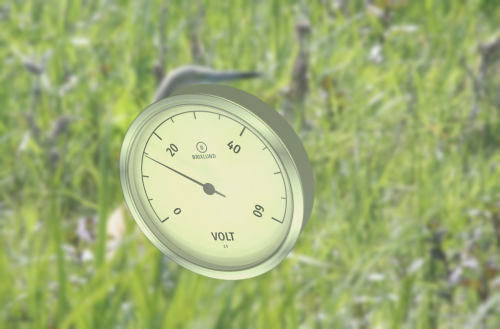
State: 15 (V)
